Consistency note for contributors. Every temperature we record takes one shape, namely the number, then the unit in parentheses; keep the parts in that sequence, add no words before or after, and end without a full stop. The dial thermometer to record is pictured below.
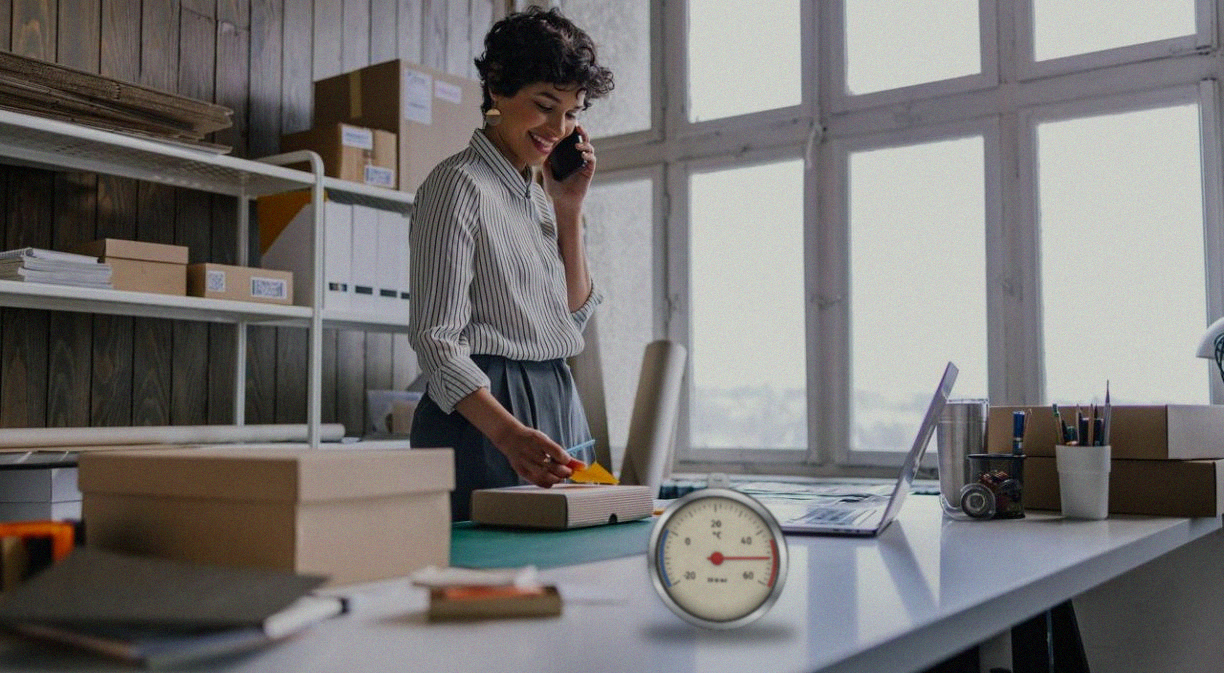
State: 50 (°C)
